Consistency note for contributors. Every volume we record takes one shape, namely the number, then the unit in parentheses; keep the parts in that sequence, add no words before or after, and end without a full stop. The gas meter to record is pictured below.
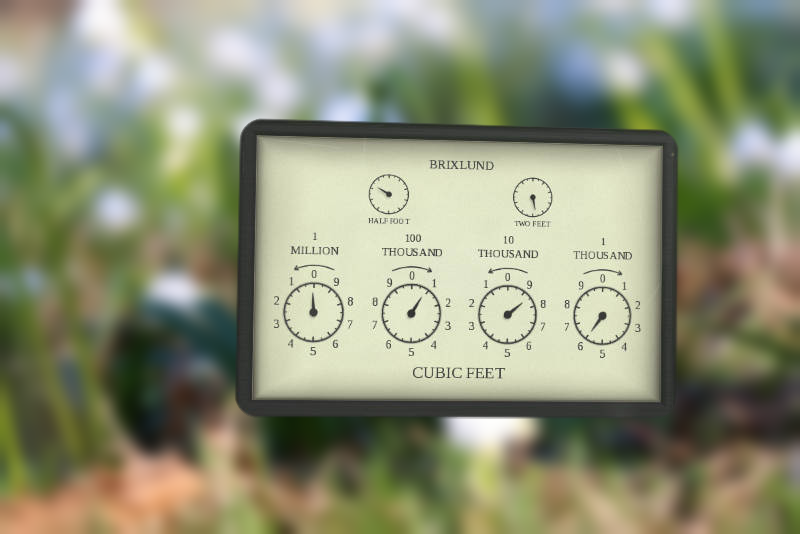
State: 8600 (ft³)
